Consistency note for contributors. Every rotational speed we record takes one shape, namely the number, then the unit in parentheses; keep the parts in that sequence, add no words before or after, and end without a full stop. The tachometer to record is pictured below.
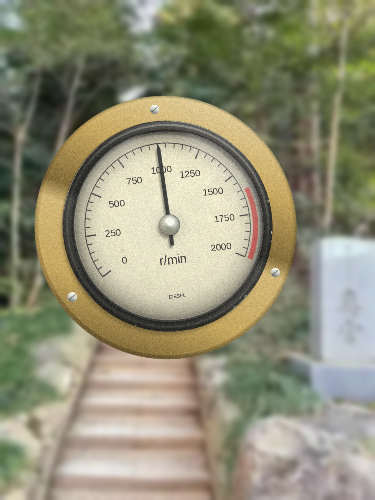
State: 1000 (rpm)
